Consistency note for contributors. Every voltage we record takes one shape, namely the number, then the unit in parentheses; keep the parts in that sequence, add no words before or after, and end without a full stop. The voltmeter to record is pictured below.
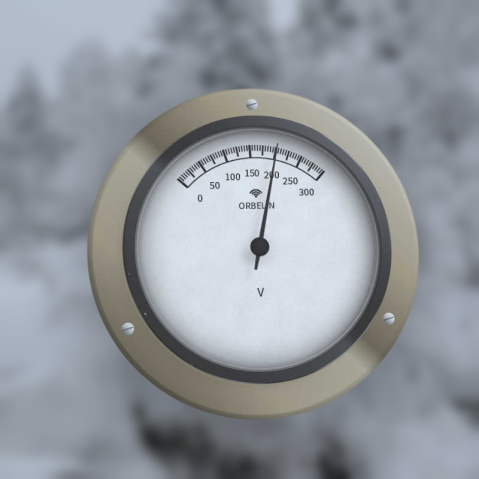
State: 200 (V)
